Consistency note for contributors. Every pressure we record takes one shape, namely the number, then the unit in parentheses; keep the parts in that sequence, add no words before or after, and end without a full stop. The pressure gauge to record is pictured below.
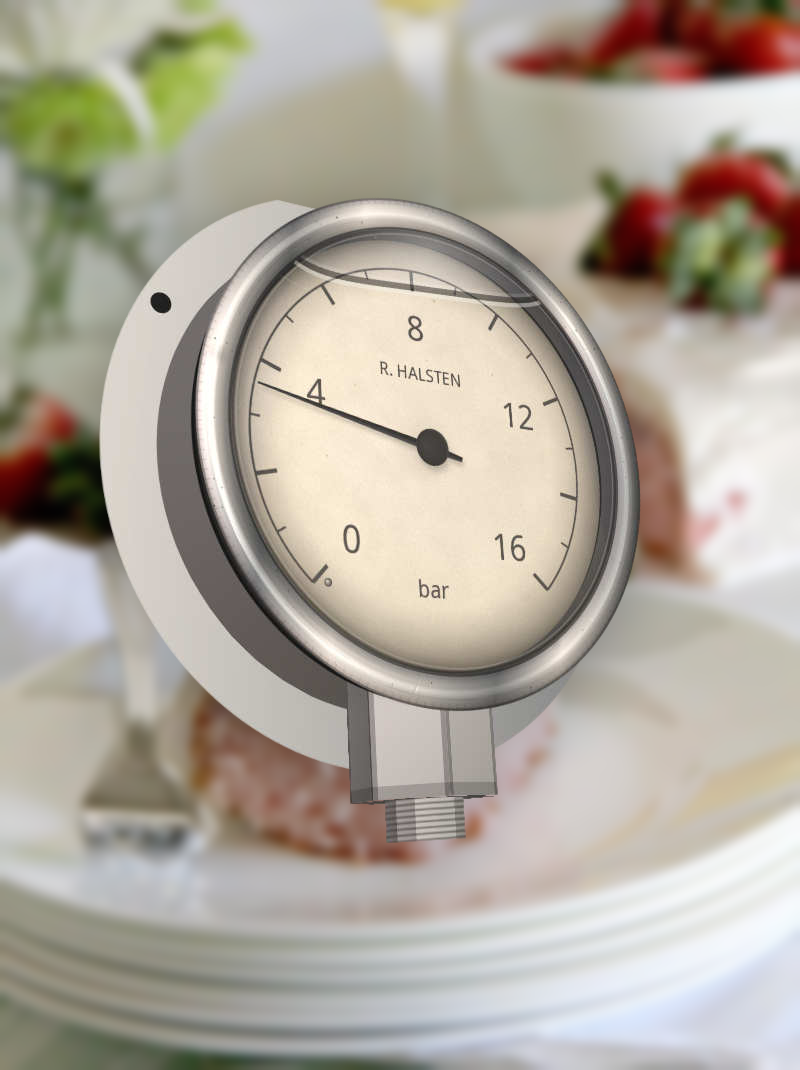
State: 3.5 (bar)
